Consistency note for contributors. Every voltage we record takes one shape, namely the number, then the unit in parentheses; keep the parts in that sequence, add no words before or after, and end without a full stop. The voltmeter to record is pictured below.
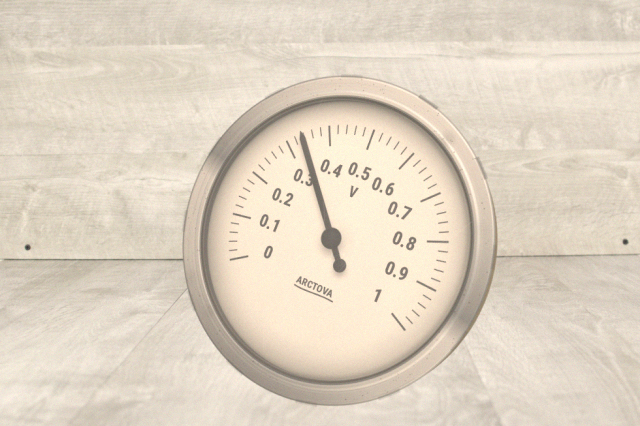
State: 0.34 (V)
